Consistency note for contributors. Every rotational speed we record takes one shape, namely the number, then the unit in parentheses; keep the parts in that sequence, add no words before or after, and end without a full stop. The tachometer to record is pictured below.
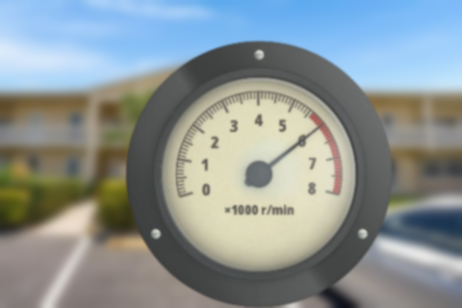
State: 6000 (rpm)
